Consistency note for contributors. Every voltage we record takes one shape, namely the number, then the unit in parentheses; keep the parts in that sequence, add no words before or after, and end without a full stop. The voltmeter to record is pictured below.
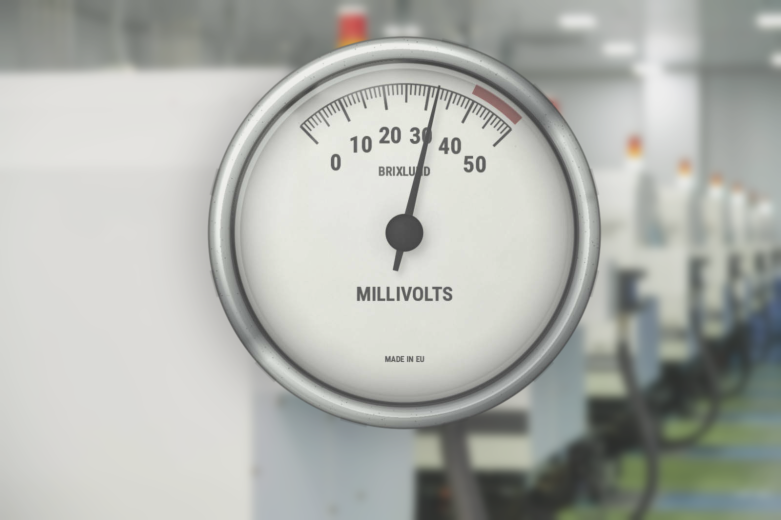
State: 32 (mV)
